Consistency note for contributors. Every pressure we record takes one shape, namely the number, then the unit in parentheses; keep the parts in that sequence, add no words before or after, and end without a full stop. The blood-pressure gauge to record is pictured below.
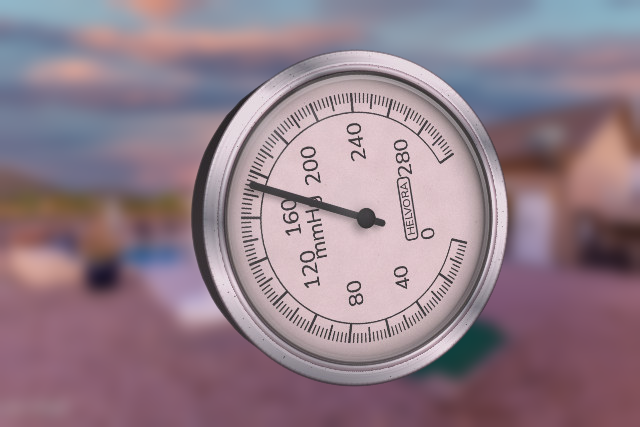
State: 174 (mmHg)
